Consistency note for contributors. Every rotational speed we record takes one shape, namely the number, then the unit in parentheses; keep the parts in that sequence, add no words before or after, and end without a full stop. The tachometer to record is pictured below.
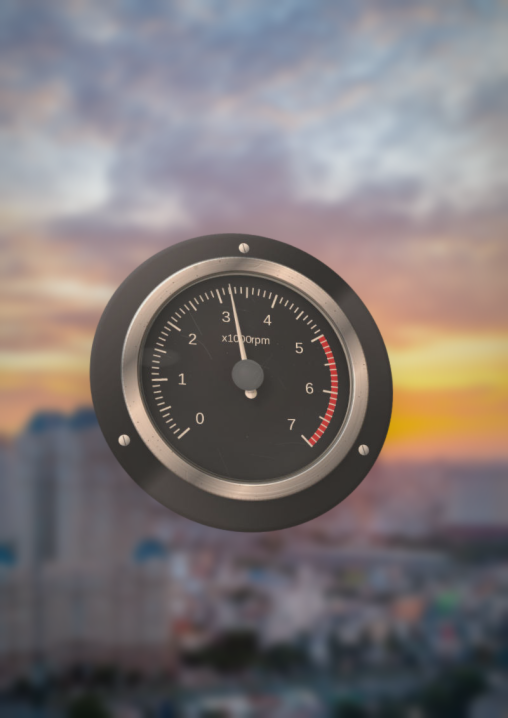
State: 3200 (rpm)
